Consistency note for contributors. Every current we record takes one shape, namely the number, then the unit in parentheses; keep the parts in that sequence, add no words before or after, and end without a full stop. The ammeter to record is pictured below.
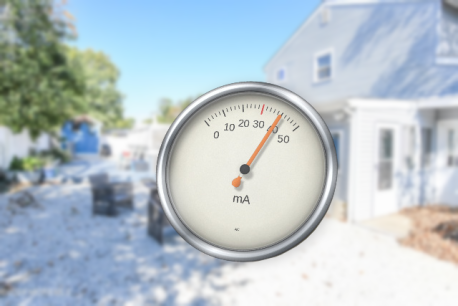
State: 40 (mA)
